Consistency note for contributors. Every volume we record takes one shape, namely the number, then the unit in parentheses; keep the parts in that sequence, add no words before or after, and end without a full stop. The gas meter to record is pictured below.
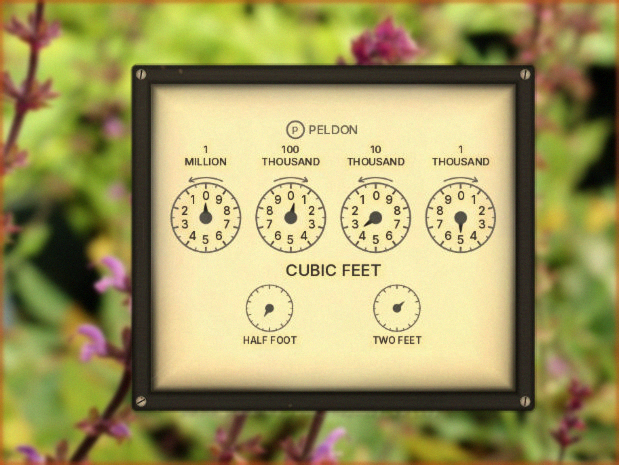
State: 3500 (ft³)
